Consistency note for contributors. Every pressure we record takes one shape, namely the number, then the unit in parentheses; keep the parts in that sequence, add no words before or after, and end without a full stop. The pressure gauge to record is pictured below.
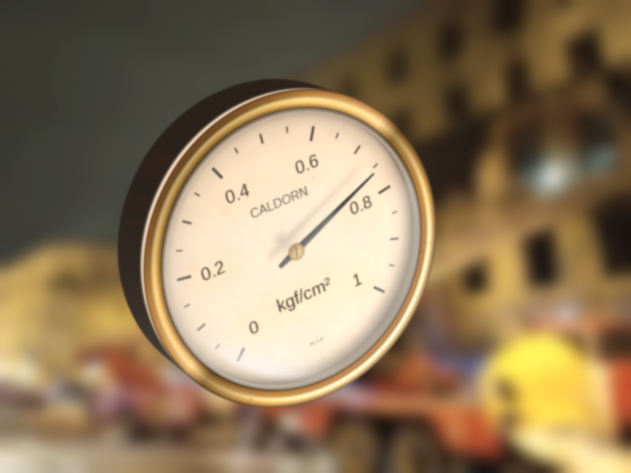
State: 0.75 (kg/cm²)
